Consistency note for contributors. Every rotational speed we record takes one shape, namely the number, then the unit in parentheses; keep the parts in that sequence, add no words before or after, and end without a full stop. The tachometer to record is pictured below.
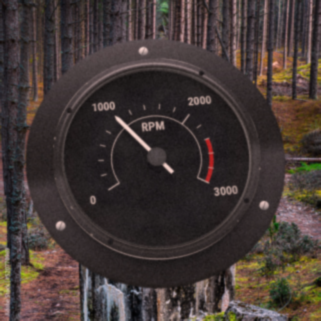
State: 1000 (rpm)
